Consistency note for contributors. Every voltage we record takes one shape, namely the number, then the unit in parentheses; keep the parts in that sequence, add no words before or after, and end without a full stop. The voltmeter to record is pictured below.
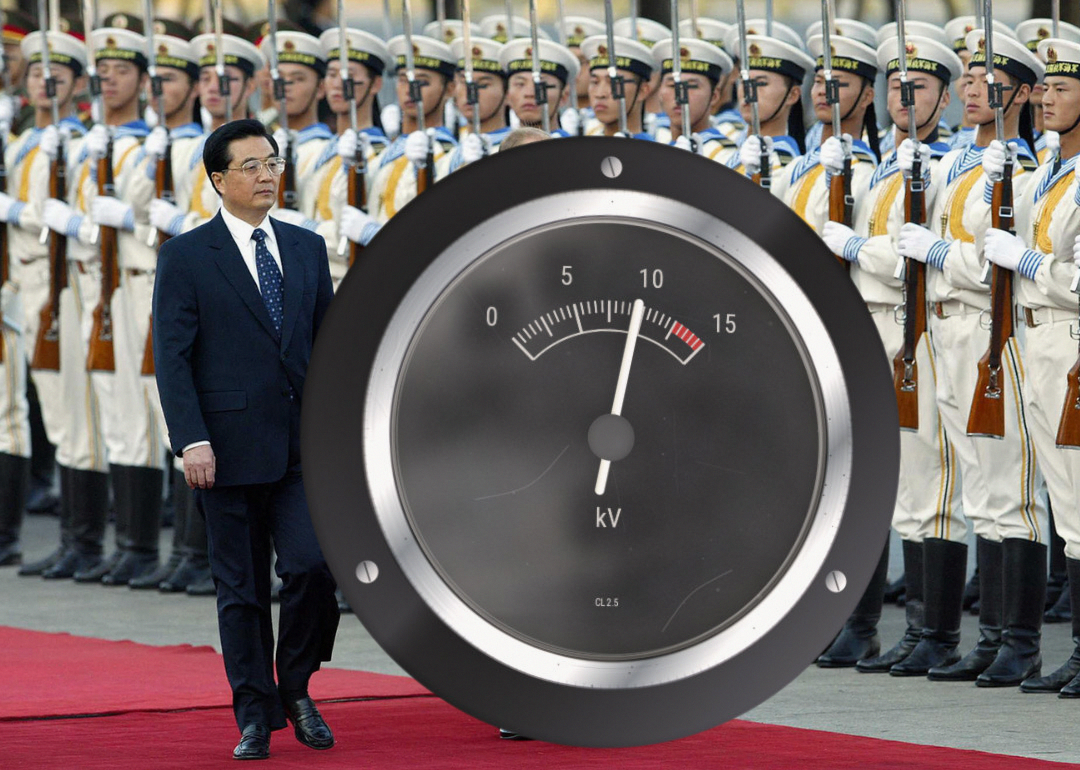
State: 9.5 (kV)
